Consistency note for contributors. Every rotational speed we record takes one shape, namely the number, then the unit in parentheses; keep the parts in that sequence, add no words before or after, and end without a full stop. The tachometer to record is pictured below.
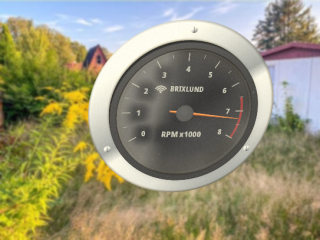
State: 7250 (rpm)
